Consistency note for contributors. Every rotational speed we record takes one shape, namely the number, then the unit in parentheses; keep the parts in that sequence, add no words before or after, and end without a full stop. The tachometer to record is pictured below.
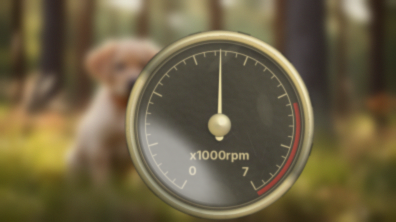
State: 3500 (rpm)
